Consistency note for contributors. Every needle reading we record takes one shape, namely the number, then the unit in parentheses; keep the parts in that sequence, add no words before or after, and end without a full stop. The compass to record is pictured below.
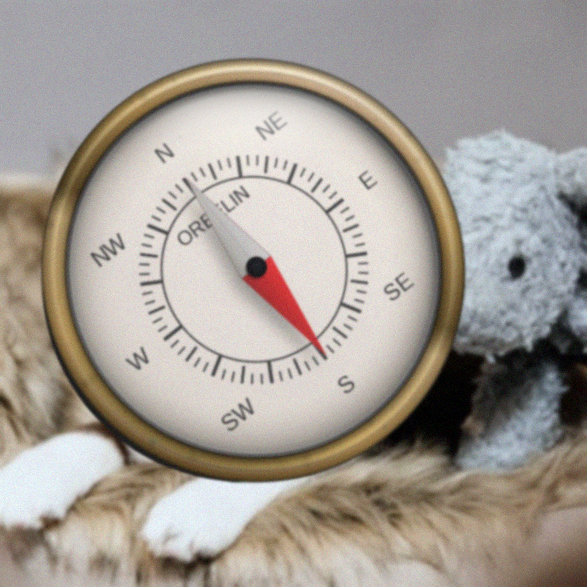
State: 180 (°)
